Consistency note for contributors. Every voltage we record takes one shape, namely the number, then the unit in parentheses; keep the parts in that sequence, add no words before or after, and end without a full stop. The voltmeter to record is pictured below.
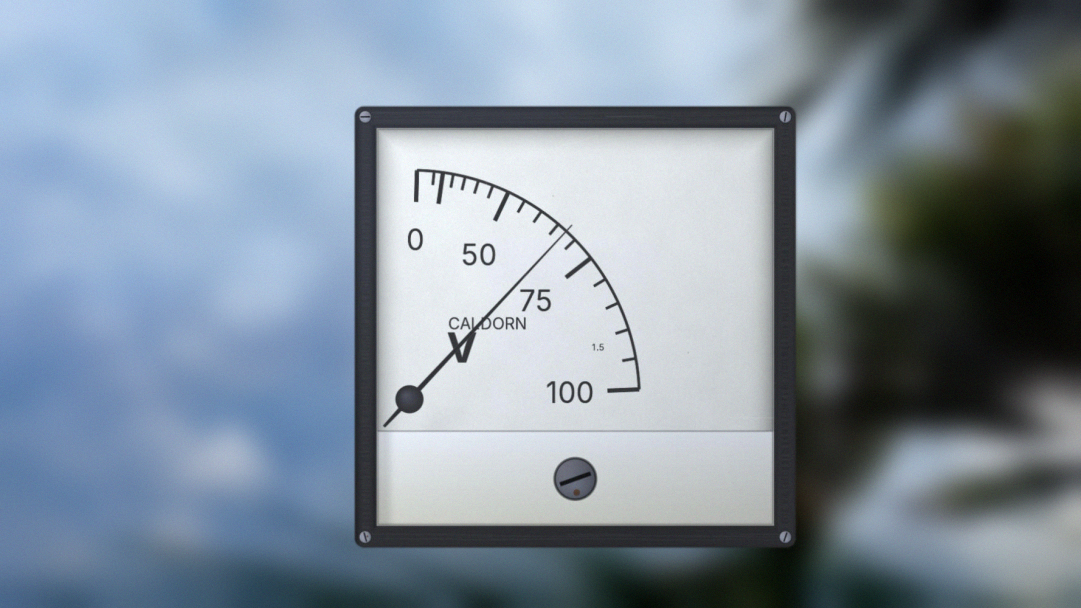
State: 67.5 (V)
